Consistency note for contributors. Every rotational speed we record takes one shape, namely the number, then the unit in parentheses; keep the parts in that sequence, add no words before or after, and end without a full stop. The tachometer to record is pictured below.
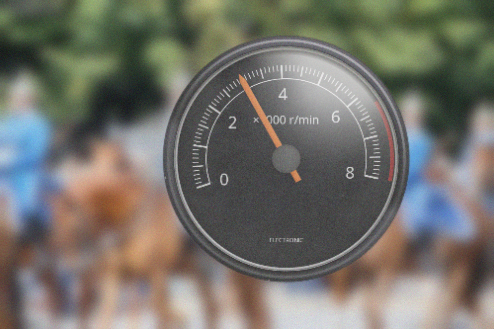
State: 3000 (rpm)
